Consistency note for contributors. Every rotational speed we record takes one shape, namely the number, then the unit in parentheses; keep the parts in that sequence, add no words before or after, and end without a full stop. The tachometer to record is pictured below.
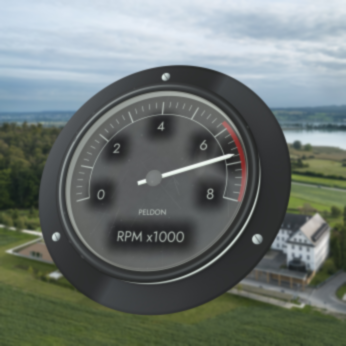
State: 6800 (rpm)
